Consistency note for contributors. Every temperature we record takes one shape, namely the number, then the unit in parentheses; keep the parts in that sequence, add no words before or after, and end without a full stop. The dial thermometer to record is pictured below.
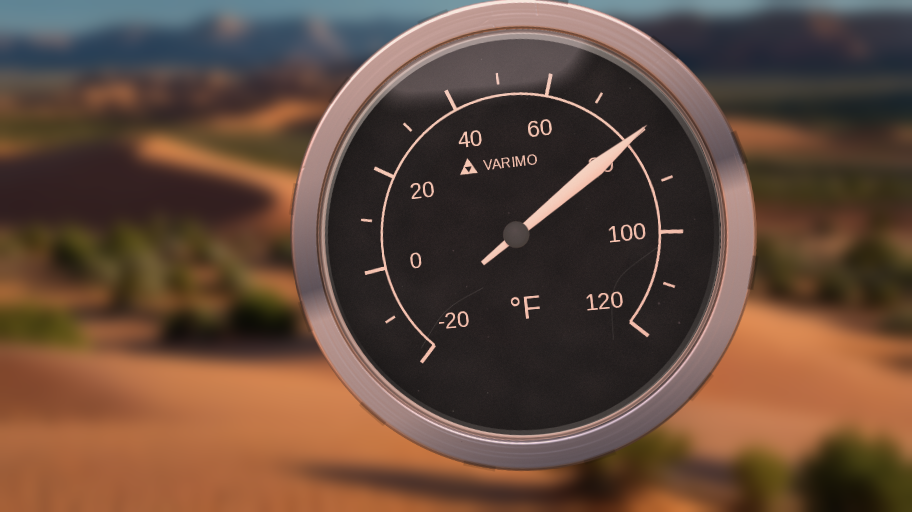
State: 80 (°F)
